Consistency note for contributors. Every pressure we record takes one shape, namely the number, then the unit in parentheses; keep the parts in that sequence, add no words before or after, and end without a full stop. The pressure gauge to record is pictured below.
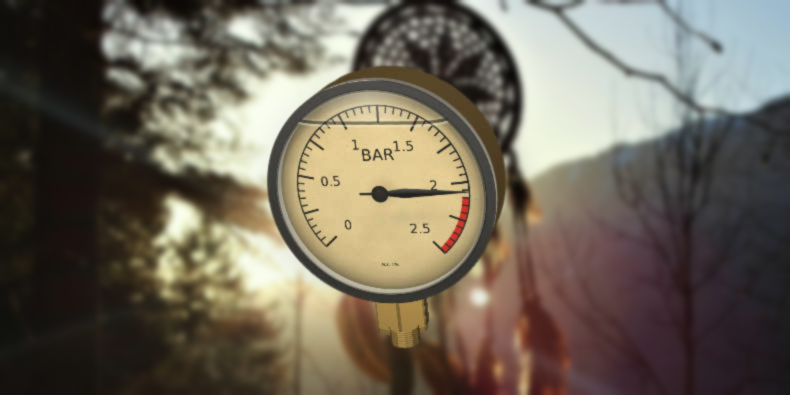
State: 2.05 (bar)
